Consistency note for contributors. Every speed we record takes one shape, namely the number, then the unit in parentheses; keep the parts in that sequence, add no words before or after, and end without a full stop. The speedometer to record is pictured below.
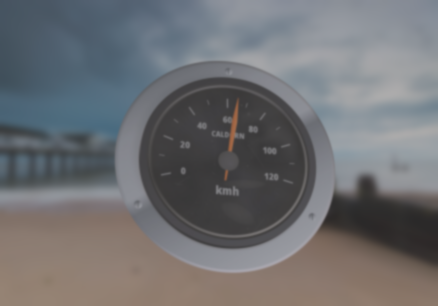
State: 65 (km/h)
